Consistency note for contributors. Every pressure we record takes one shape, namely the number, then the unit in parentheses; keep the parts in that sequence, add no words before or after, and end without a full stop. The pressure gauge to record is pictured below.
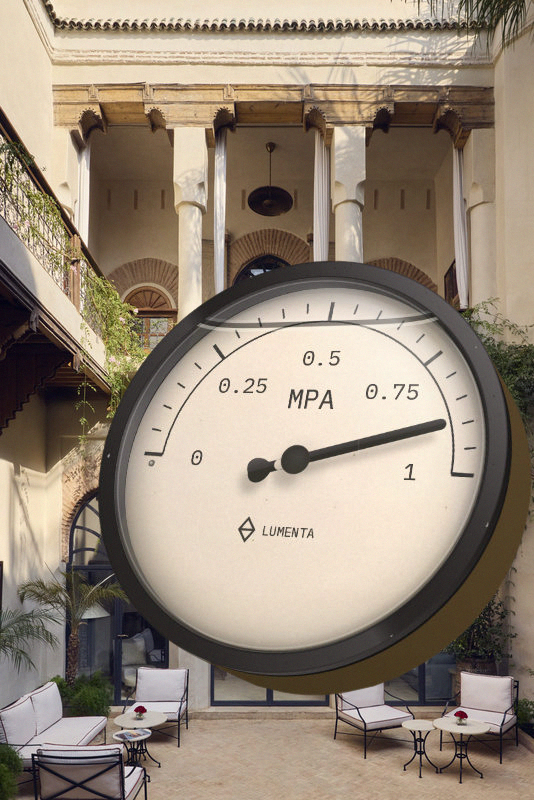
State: 0.9 (MPa)
